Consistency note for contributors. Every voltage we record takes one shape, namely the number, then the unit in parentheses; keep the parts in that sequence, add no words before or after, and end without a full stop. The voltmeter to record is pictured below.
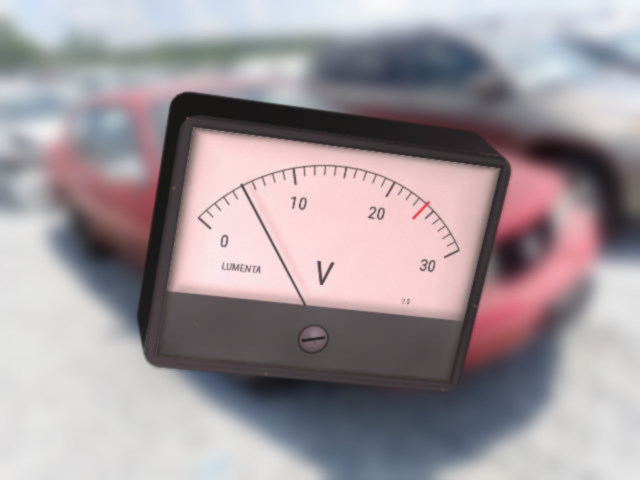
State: 5 (V)
